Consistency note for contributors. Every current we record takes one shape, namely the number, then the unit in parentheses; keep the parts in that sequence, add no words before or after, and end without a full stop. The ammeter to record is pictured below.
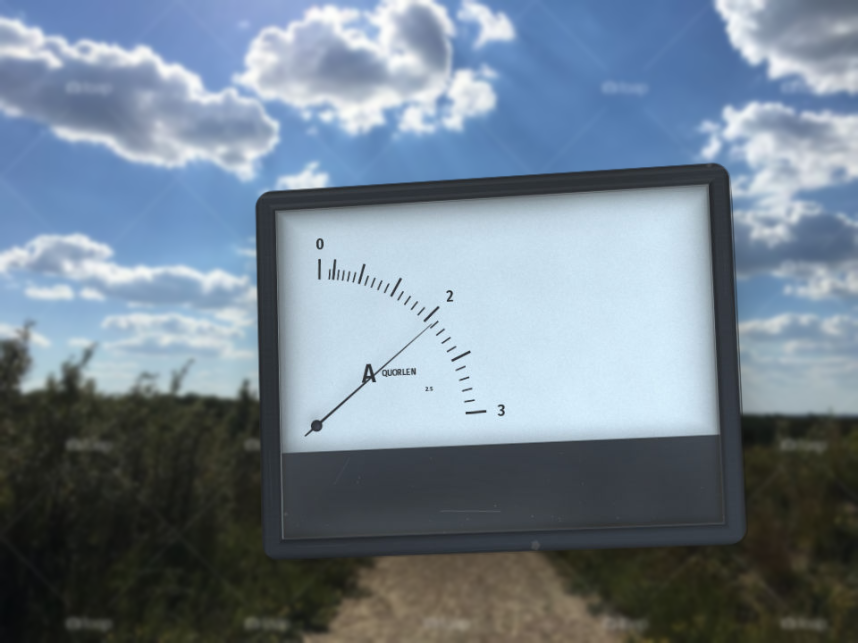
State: 2.1 (A)
